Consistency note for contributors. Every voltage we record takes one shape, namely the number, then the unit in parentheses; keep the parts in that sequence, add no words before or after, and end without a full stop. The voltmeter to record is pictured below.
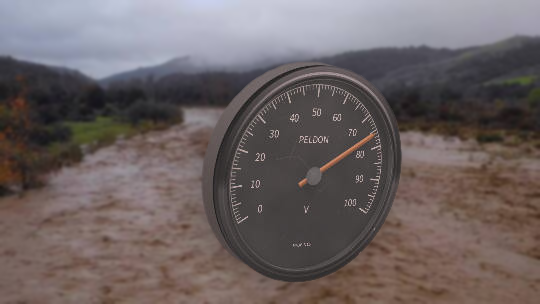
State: 75 (V)
